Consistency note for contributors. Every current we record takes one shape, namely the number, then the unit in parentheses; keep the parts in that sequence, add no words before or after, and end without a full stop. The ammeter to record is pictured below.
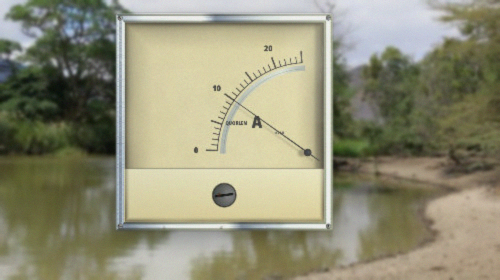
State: 10 (A)
